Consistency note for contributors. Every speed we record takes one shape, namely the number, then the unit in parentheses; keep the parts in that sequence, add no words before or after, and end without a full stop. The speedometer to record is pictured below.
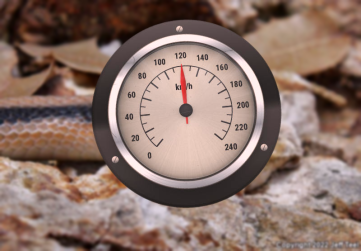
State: 120 (km/h)
